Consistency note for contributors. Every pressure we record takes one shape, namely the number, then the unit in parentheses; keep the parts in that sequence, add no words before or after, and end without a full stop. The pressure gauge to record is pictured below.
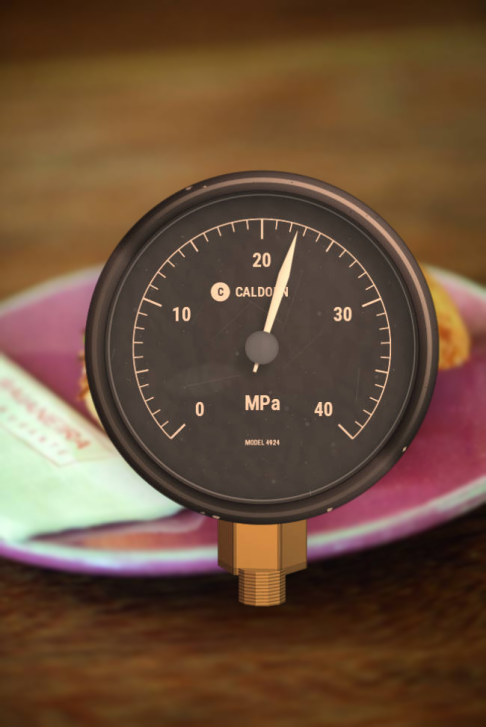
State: 22.5 (MPa)
